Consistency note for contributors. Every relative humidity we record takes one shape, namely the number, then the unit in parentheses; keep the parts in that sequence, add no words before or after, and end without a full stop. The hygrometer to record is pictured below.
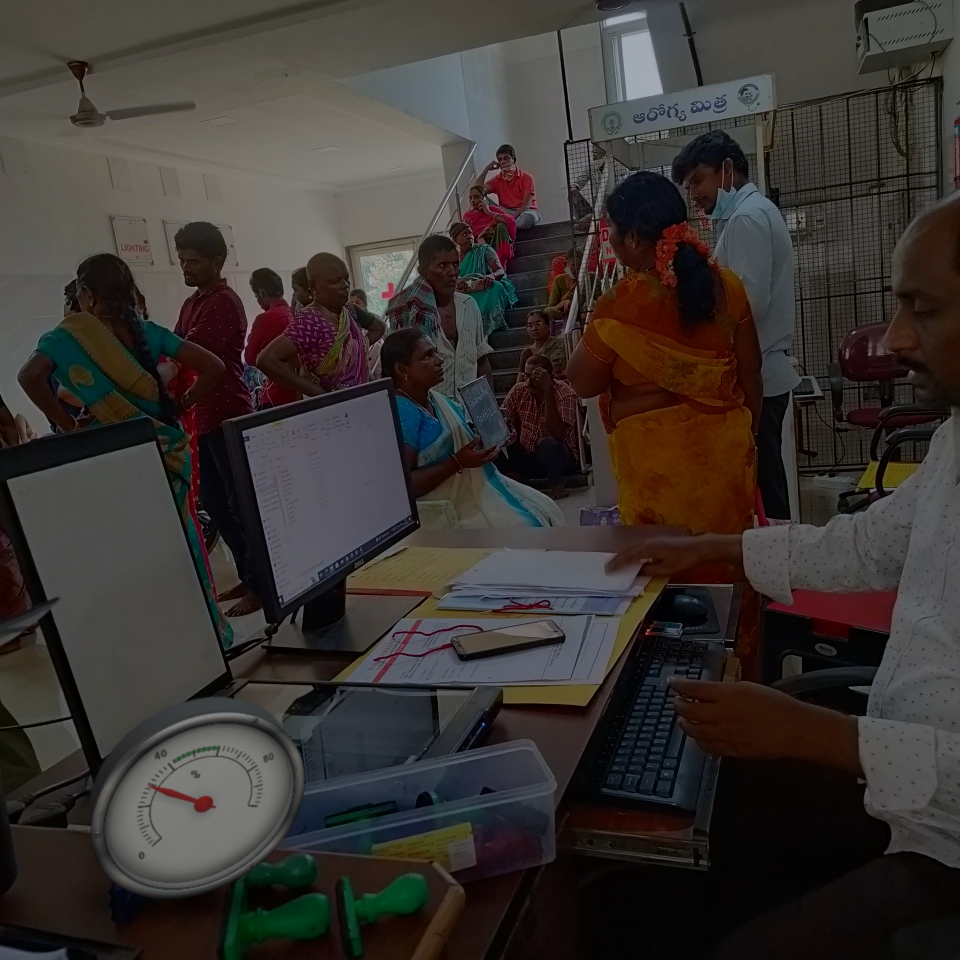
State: 30 (%)
